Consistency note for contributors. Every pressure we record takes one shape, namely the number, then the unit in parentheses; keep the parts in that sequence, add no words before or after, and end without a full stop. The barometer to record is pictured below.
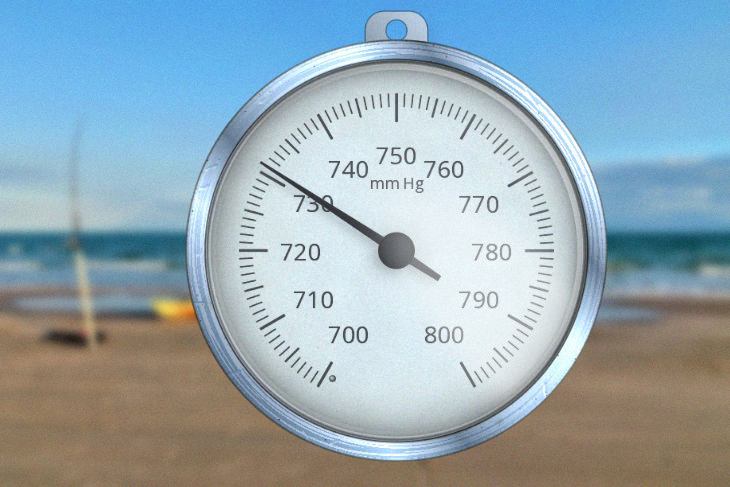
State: 731 (mmHg)
